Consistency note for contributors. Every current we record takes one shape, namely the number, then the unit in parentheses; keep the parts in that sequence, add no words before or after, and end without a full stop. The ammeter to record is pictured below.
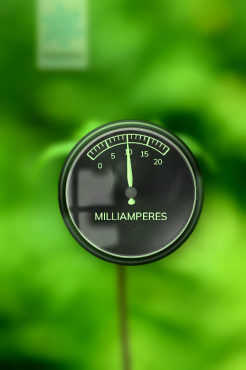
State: 10 (mA)
